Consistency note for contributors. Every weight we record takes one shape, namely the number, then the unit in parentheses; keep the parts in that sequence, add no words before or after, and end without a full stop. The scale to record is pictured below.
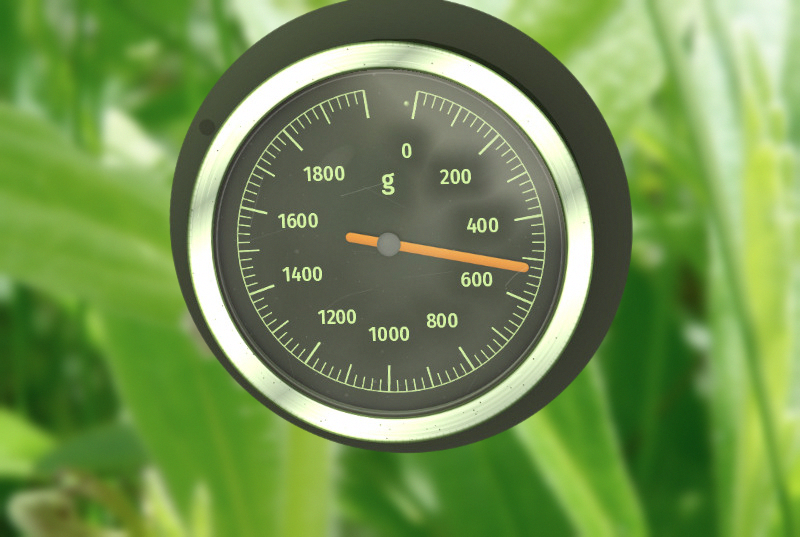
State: 520 (g)
